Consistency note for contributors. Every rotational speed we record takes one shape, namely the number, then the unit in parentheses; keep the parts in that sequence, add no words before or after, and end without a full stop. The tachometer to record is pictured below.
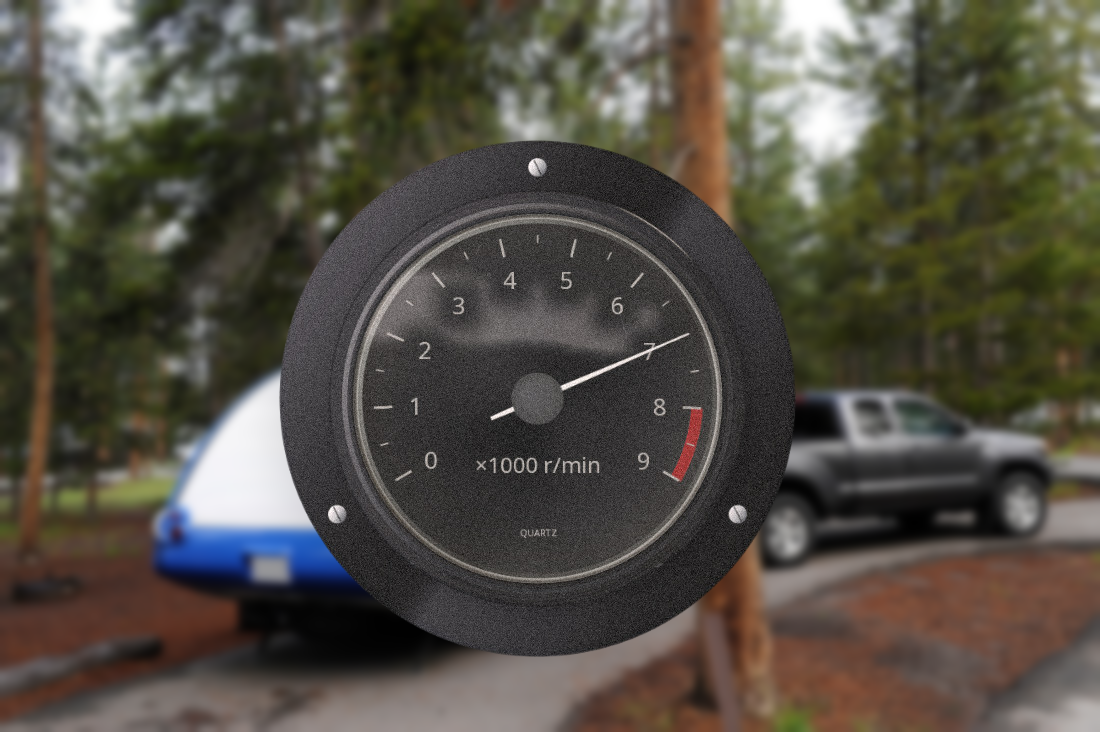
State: 7000 (rpm)
